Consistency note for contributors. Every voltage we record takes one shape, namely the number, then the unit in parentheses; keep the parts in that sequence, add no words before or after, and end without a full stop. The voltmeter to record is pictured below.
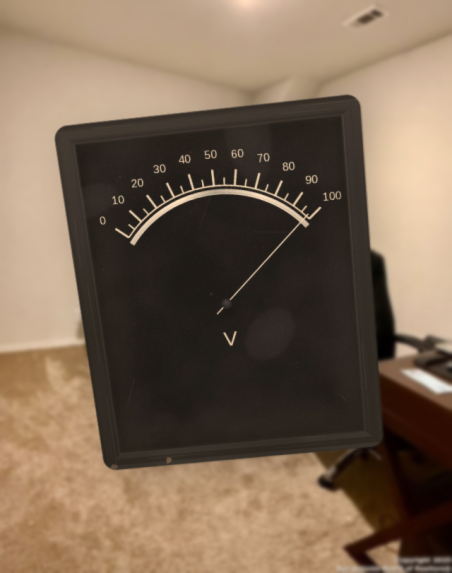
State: 97.5 (V)
